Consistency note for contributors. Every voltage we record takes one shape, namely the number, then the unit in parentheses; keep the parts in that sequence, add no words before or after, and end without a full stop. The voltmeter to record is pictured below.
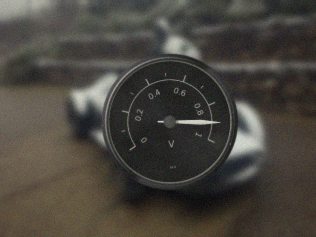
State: 0.9 (V)
